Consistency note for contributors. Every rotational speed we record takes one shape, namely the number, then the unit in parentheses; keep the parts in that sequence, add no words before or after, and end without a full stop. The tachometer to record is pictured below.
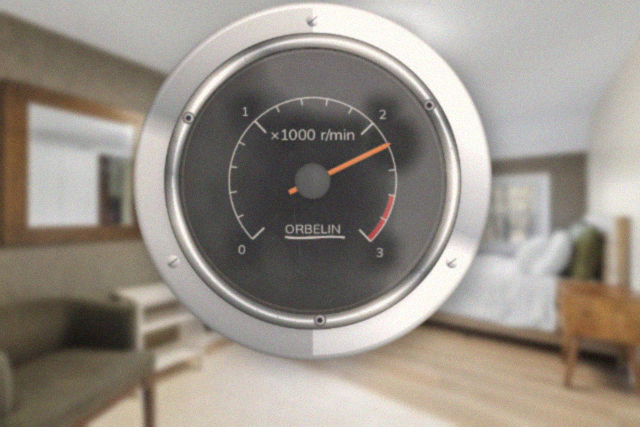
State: 2200 (rpm)
